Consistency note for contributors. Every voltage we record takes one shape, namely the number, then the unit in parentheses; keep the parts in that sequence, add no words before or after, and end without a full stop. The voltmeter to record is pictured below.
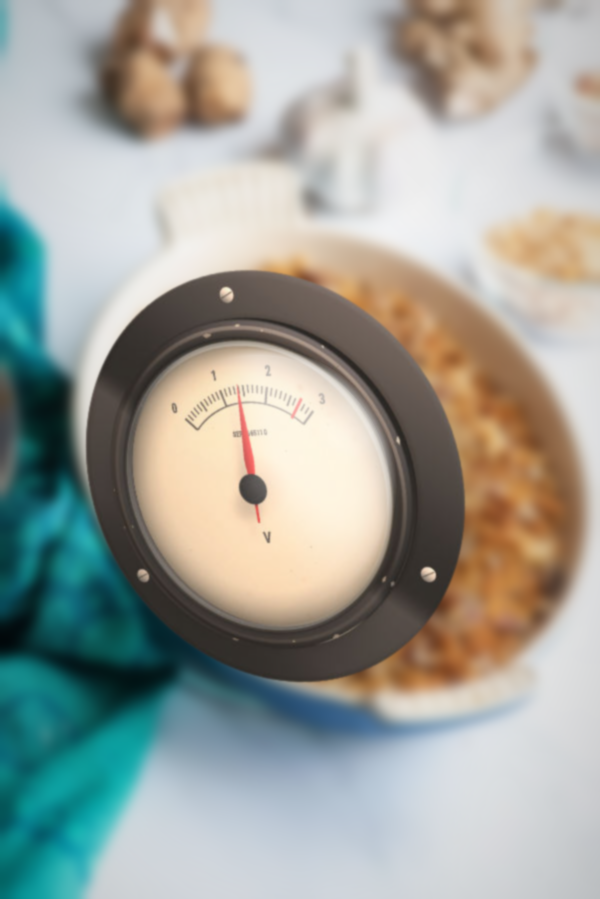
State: 1.5 (V)
